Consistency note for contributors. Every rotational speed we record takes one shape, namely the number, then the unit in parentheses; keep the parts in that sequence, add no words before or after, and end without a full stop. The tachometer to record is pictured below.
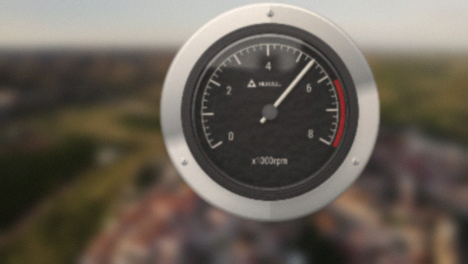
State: 5400 (rpm)
